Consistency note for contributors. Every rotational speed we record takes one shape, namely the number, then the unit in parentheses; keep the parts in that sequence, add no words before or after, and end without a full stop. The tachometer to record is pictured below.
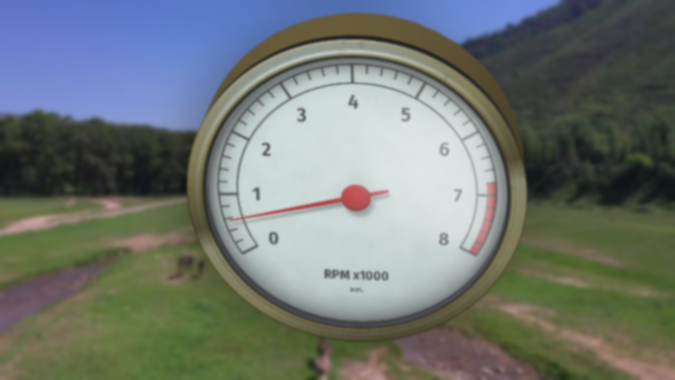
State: 600 (rpm)
